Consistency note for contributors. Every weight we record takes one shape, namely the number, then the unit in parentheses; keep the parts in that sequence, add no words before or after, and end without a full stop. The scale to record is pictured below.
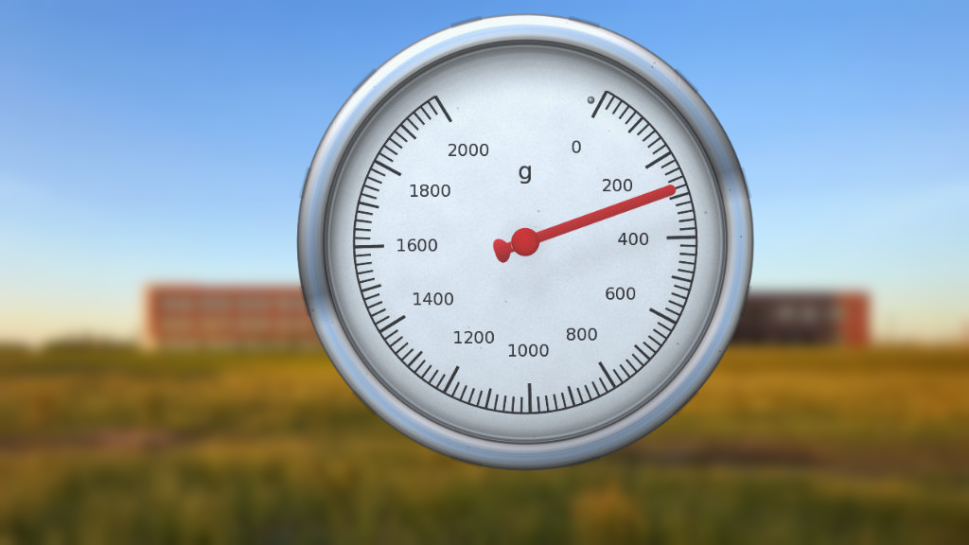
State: 280 (g)
